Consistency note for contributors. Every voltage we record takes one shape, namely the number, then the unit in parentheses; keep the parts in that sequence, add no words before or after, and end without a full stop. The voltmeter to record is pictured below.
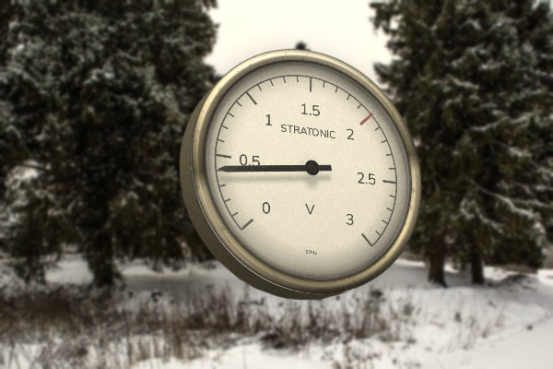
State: 0.4 (V)
